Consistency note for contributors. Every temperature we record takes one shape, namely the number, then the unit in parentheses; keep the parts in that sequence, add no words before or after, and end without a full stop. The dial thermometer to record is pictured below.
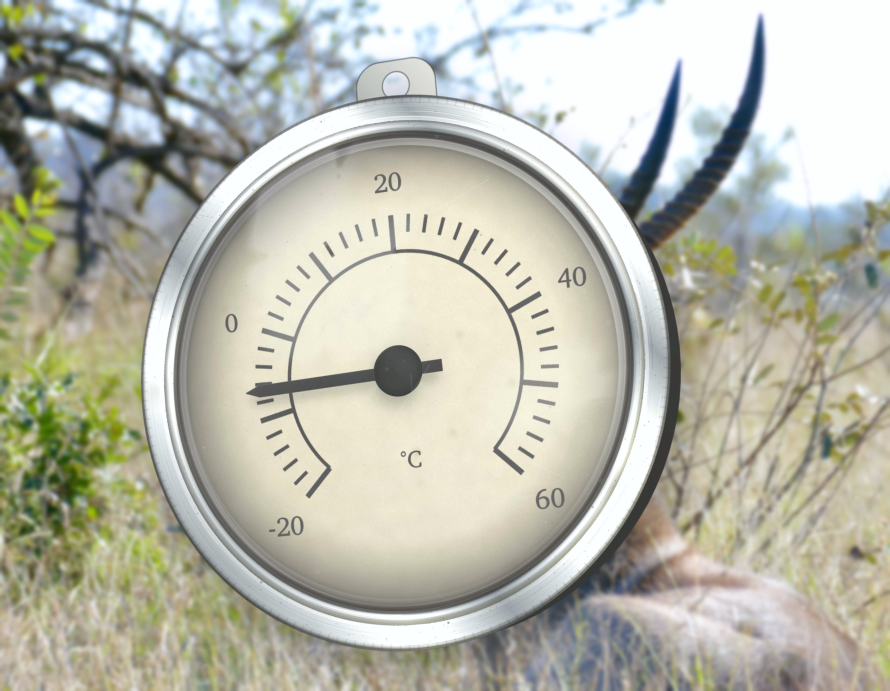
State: -7 (°C)
